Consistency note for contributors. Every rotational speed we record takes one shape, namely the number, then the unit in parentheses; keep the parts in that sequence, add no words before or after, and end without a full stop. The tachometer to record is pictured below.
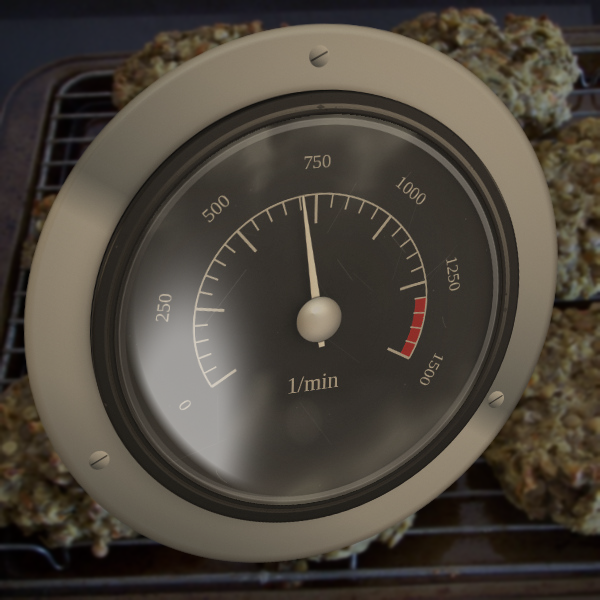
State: 700 (rpm)
